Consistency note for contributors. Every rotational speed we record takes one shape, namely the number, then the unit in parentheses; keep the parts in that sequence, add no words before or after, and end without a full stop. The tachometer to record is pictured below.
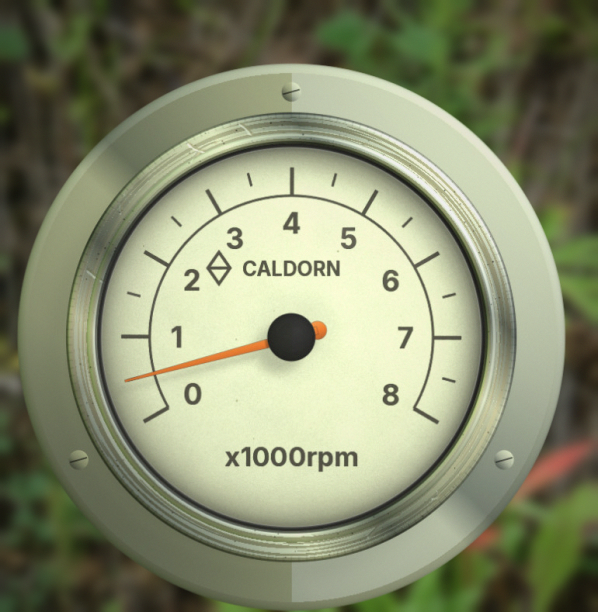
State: 500 (rpm)
